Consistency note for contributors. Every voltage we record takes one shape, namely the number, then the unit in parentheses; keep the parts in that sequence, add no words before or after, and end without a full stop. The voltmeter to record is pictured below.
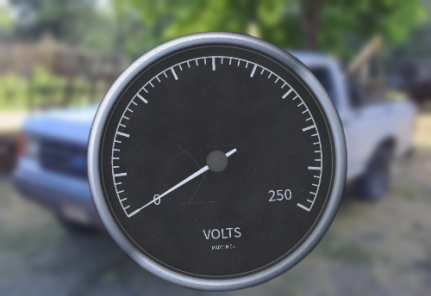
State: 0 (V)
